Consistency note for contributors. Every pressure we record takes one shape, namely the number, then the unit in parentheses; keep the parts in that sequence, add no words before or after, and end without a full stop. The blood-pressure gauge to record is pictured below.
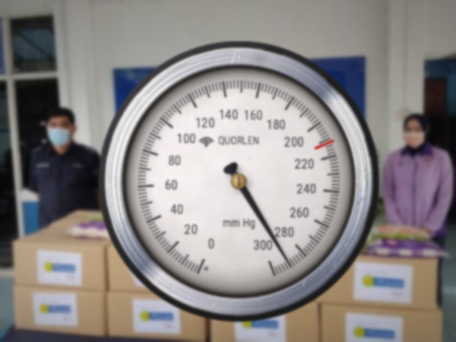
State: 290 (mmHg)
